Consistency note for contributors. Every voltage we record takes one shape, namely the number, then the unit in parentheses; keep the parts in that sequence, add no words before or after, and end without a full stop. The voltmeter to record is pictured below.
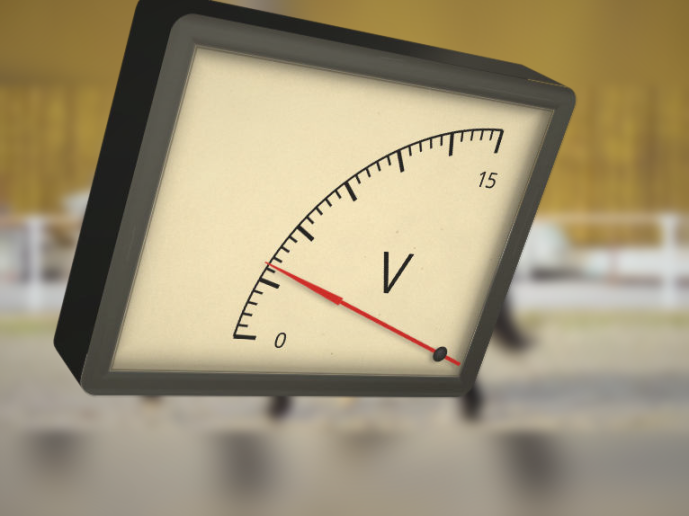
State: 3.25 (V)
